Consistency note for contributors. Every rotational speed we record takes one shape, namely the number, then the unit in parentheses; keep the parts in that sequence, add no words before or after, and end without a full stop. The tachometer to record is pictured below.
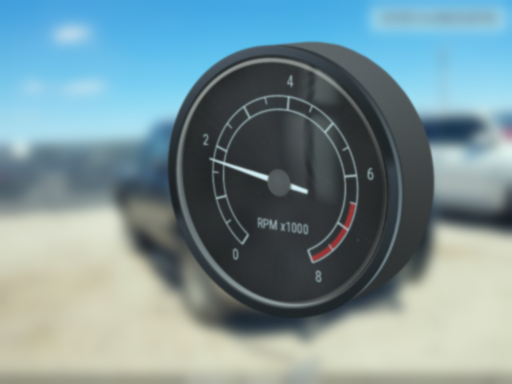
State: 1750 (rpm)
